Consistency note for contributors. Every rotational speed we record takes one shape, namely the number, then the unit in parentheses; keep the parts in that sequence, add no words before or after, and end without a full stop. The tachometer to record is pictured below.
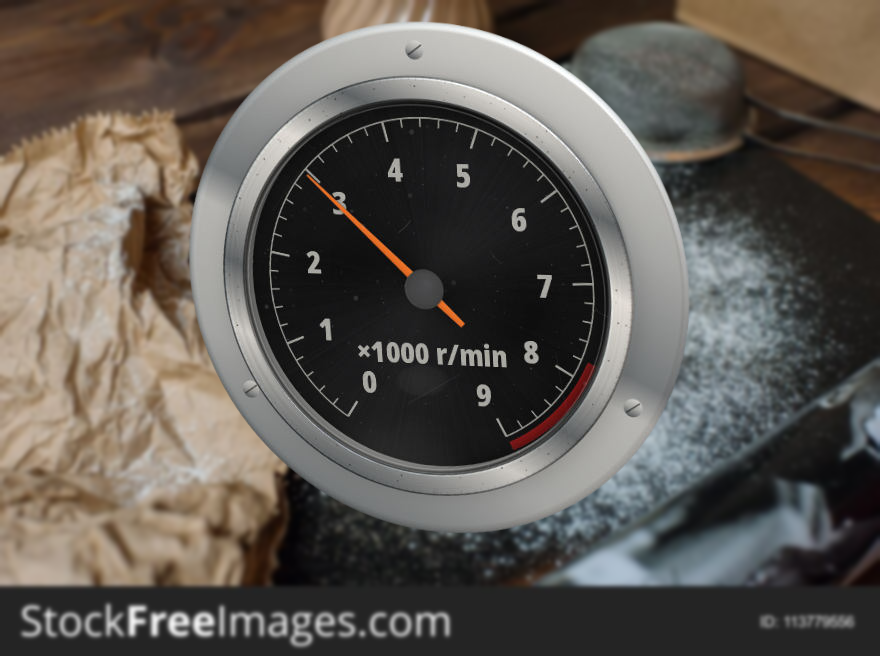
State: 3000 (rpm)
